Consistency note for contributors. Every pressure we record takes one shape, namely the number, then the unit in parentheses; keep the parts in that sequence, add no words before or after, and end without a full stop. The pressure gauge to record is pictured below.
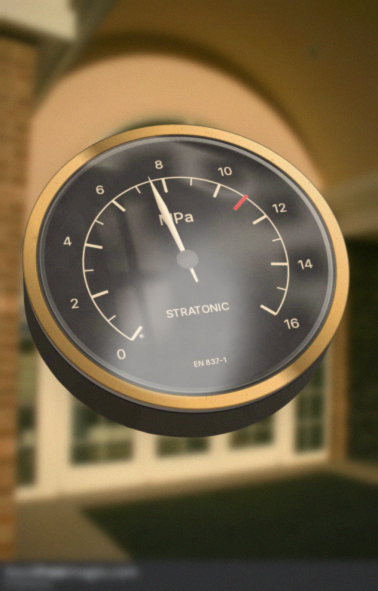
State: 7.5 (MPa)
